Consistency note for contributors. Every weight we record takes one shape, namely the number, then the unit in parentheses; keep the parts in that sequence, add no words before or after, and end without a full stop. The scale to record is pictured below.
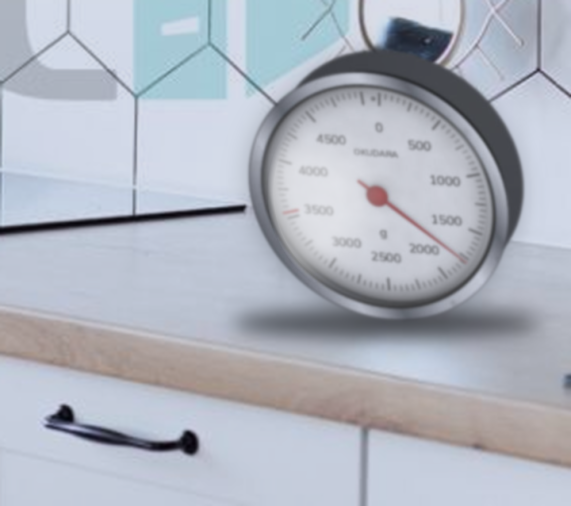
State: 1750 (g)
